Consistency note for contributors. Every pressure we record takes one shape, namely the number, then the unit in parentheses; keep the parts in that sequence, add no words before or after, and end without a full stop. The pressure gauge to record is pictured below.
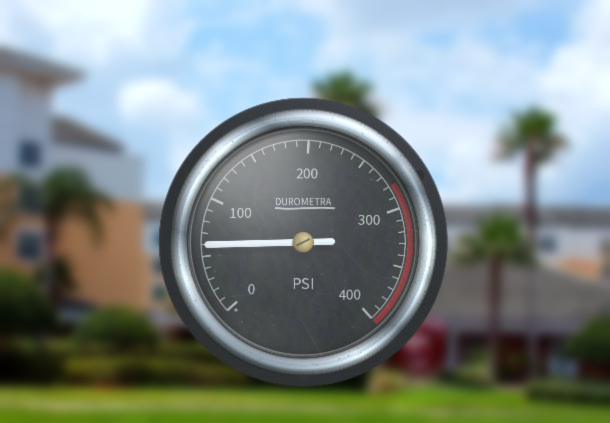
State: 60 (psi)
